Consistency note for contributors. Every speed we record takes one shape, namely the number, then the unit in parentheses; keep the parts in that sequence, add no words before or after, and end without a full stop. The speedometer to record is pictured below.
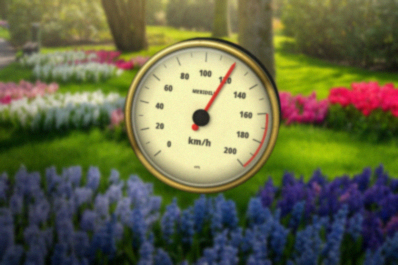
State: 120 (km/h)
